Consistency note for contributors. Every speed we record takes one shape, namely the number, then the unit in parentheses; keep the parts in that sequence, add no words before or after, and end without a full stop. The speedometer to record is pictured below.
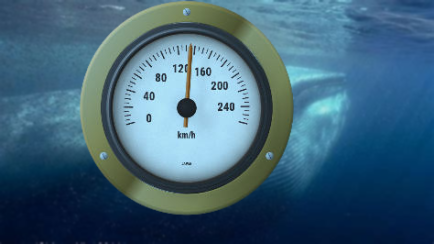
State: 135 (km/h)
